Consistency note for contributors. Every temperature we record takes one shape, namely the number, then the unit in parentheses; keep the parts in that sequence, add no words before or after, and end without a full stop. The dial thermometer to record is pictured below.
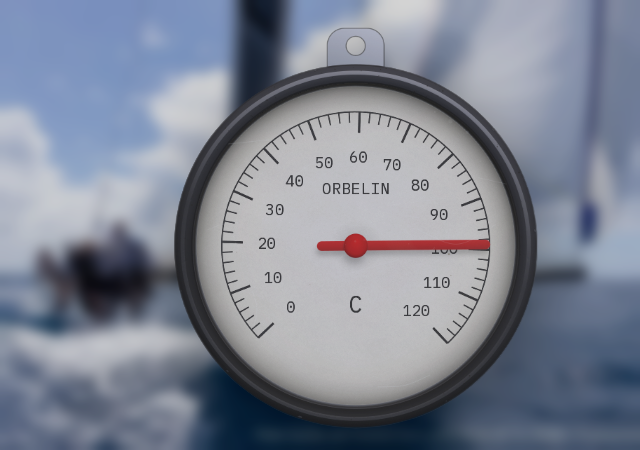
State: 99 (°C)
